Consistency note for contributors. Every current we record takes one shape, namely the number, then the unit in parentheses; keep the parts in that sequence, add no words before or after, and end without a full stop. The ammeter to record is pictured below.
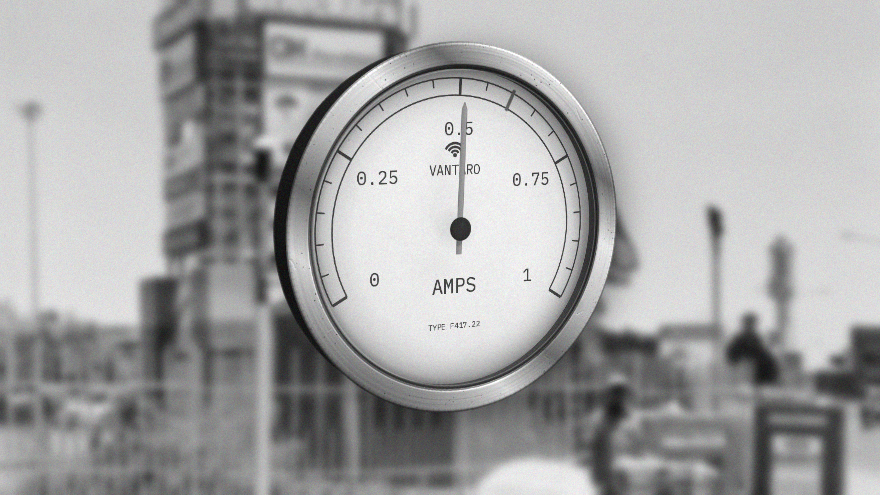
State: 0.5 (A)
